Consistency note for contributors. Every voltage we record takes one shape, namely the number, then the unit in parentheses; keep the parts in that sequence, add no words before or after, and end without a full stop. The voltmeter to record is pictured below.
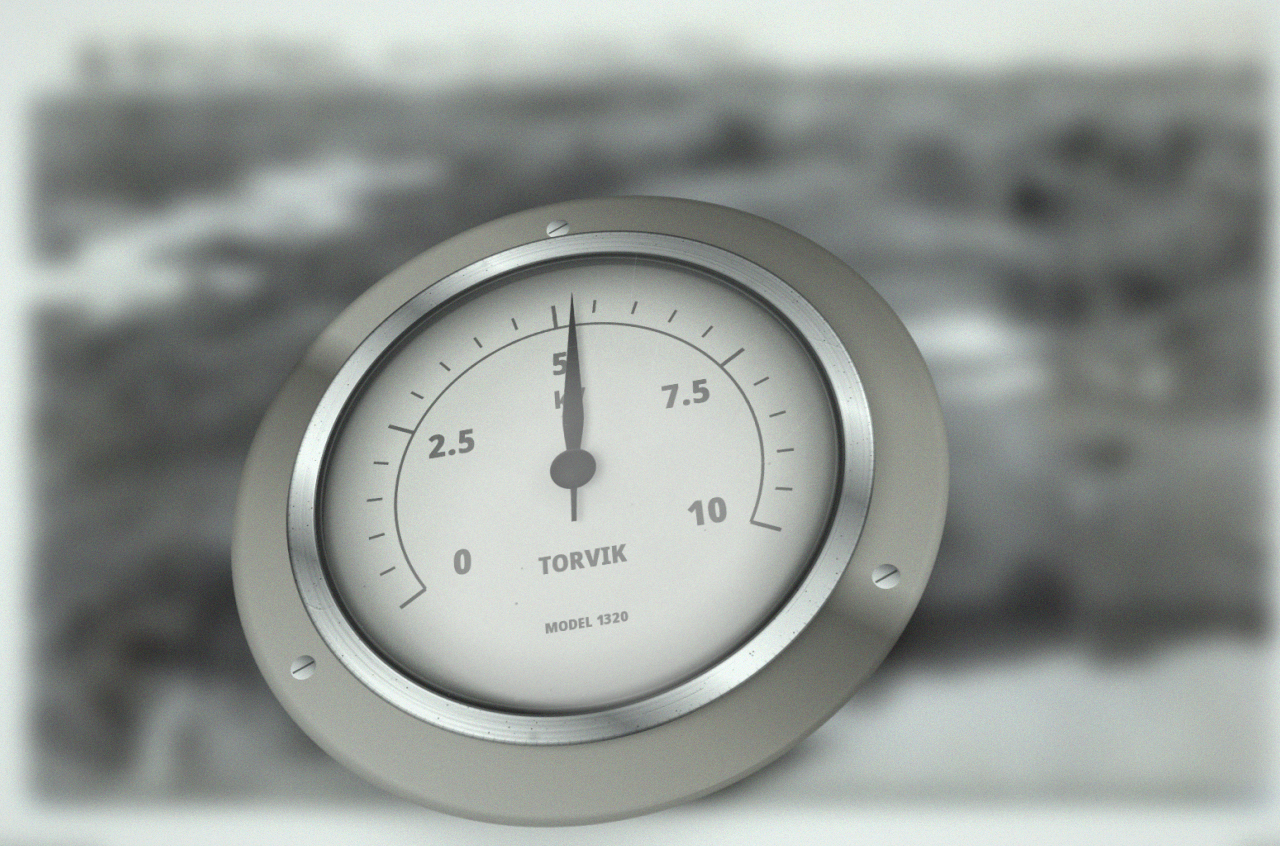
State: 5.25 (kV)
